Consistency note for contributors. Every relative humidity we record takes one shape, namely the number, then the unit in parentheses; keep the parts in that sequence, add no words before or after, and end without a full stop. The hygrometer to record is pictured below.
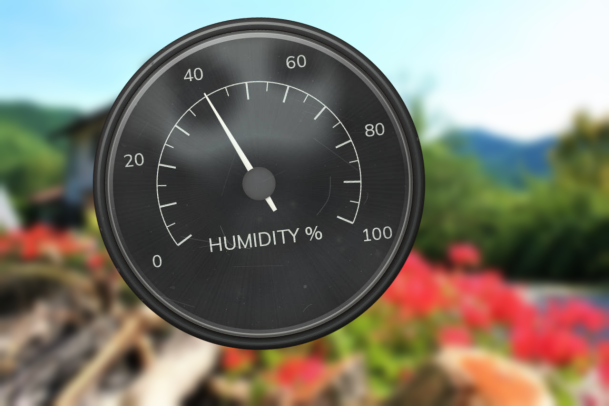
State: 40 (%)
